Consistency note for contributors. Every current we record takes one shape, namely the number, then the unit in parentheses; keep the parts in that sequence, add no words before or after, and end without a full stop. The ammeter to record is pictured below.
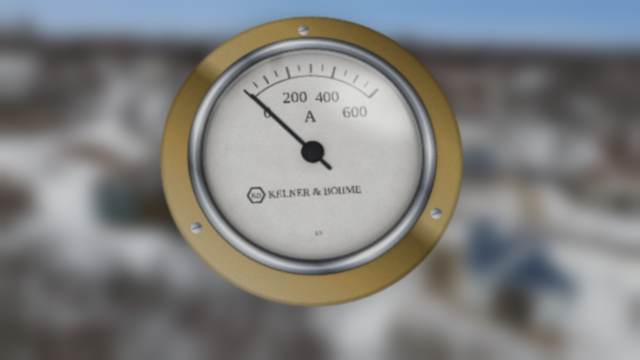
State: 0 (A)
